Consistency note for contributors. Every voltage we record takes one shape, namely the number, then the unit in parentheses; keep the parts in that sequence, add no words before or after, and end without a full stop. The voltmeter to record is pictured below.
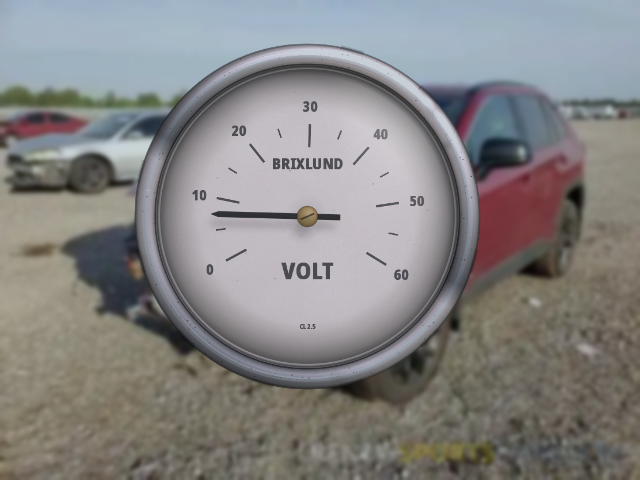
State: 7.5 (V)
